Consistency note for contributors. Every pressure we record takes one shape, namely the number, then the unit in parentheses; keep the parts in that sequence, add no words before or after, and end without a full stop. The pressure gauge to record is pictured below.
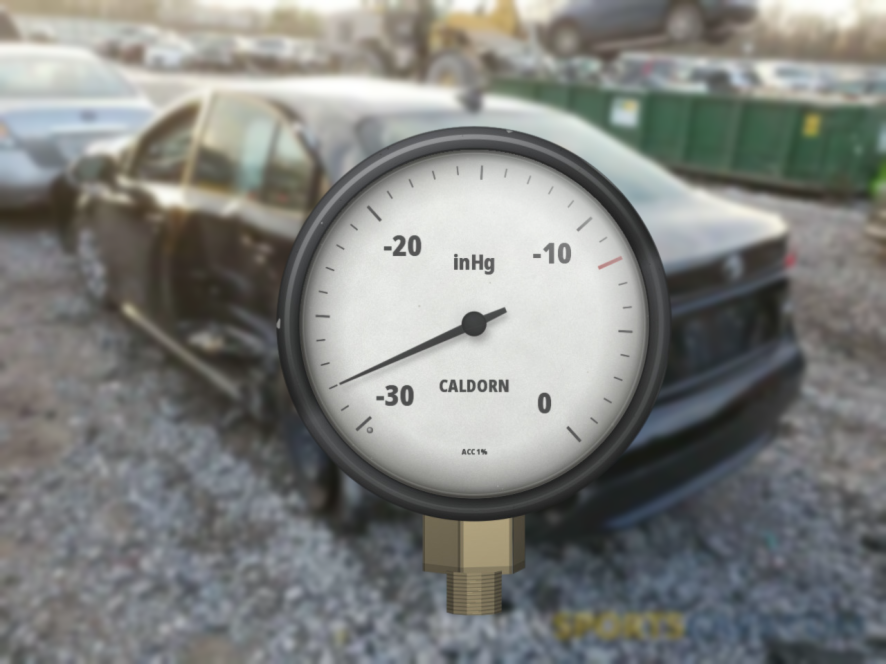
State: -28 (inHg)
